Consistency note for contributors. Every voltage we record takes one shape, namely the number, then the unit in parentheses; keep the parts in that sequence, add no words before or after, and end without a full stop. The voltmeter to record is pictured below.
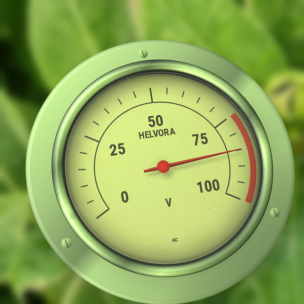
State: 85 (V)
